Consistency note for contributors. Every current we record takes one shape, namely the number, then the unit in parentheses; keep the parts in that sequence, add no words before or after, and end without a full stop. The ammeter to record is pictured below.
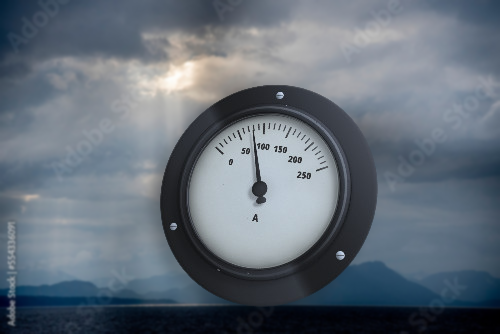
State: 80 (A)
